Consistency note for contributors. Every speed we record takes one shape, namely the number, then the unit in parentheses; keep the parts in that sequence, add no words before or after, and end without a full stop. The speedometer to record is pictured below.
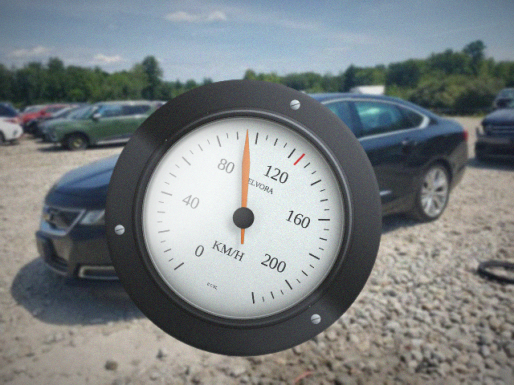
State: 95 (km/h)
